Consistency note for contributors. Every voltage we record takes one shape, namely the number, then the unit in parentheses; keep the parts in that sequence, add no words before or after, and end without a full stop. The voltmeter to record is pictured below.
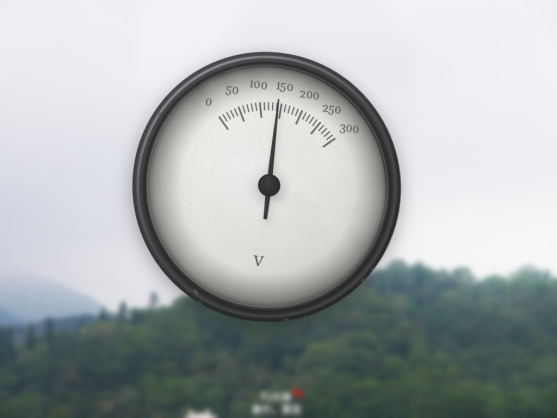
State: 140 (V)
